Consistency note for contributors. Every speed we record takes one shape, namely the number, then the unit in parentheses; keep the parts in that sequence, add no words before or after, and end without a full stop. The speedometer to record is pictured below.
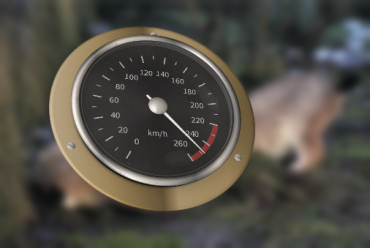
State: 250 (km/h)
